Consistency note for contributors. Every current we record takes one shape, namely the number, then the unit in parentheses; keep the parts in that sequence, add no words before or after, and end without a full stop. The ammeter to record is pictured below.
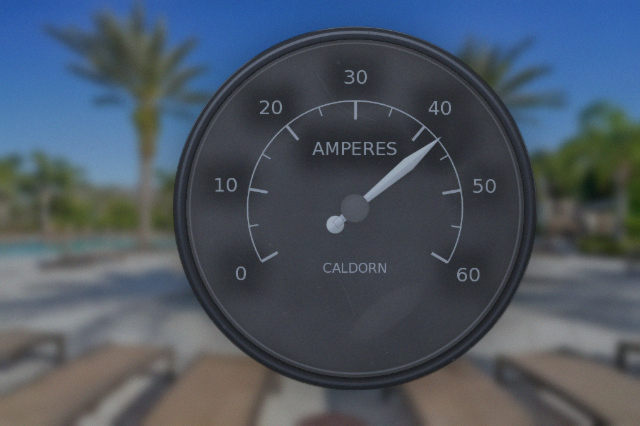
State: 42.5 (A)
